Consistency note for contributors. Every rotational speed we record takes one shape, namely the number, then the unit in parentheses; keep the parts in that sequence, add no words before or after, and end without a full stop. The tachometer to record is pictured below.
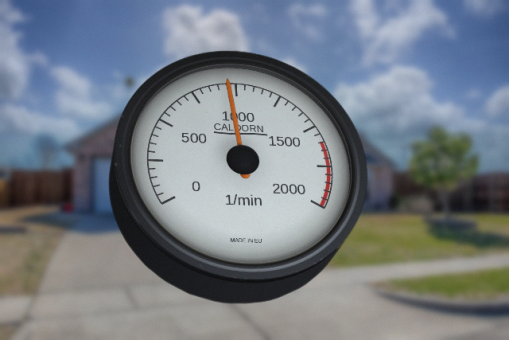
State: 950 (rpm)
